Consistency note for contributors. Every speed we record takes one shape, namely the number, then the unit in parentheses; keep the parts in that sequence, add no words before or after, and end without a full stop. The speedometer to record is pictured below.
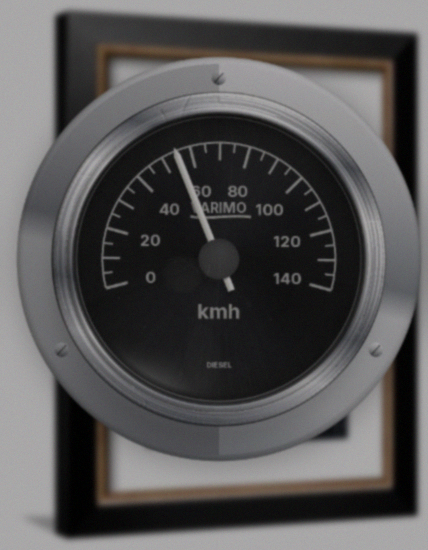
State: 55 (km/h)
